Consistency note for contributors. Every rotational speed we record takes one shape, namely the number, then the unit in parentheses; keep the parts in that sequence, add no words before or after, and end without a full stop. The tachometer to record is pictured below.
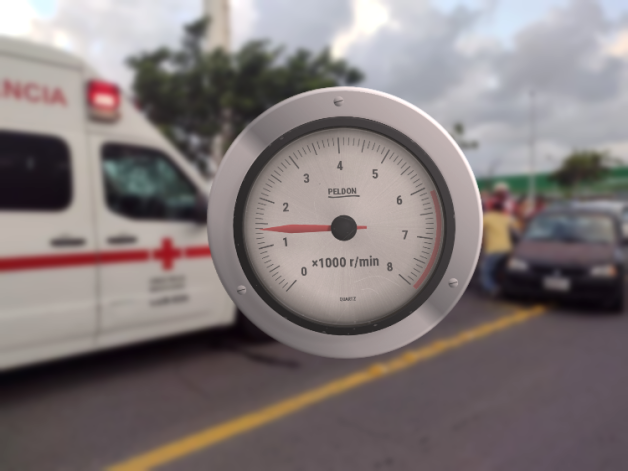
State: 1400 (rpm)
